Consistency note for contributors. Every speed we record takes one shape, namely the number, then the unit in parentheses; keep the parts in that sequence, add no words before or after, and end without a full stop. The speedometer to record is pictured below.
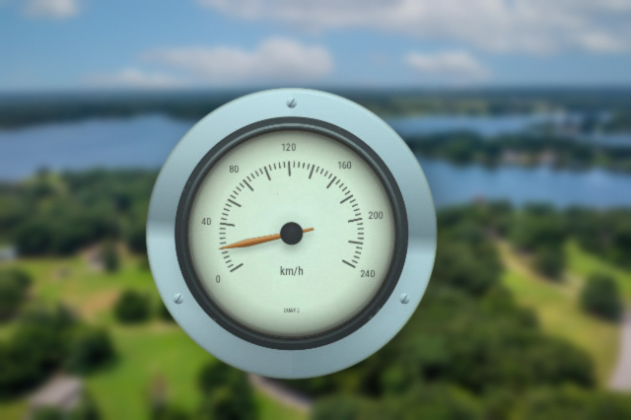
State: 20 (km/h)
